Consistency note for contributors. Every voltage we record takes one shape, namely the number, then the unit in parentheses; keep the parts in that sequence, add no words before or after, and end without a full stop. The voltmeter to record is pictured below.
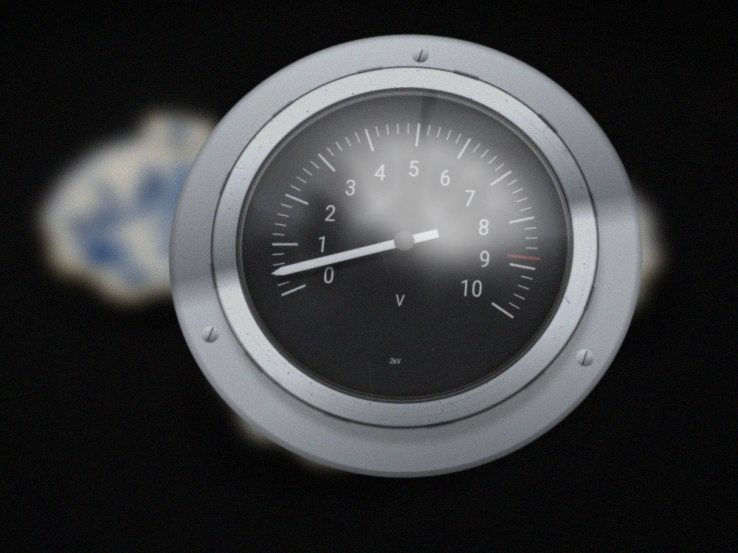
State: 0.4 (V)
